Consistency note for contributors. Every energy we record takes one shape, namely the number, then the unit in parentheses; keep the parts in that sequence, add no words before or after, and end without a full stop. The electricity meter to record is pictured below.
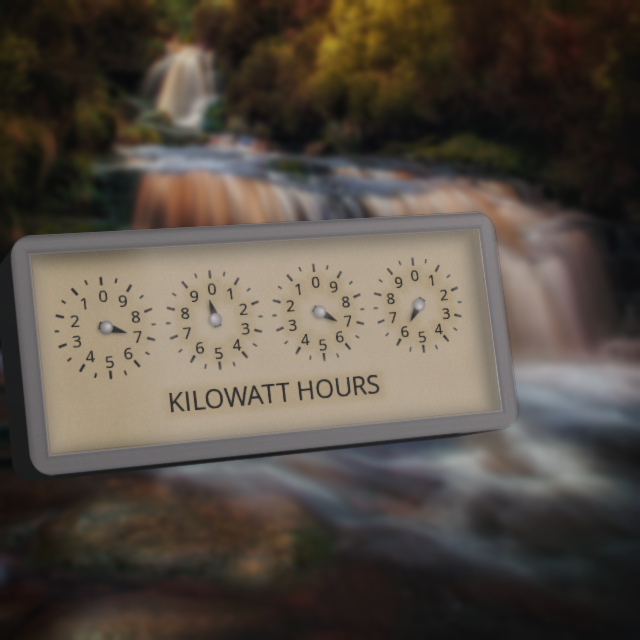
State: 6966 (kWh)
